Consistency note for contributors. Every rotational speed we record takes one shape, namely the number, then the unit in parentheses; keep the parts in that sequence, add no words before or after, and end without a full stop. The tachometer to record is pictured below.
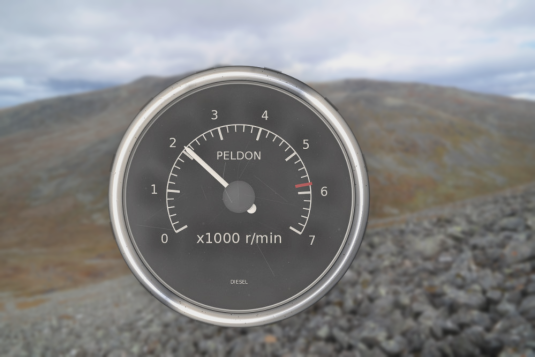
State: 2100 (rpm)
